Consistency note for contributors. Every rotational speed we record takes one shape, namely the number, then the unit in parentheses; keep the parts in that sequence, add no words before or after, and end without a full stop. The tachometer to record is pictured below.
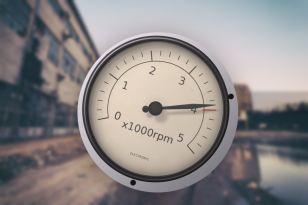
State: 3900 (rpm)
